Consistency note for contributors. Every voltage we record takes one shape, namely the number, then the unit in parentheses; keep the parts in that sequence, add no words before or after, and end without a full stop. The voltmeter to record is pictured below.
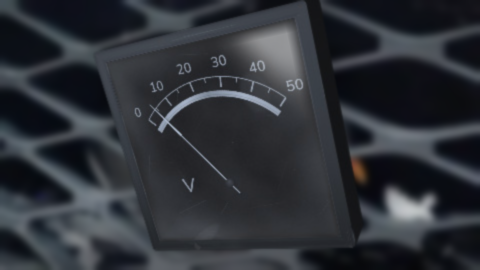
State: 5 (V)
